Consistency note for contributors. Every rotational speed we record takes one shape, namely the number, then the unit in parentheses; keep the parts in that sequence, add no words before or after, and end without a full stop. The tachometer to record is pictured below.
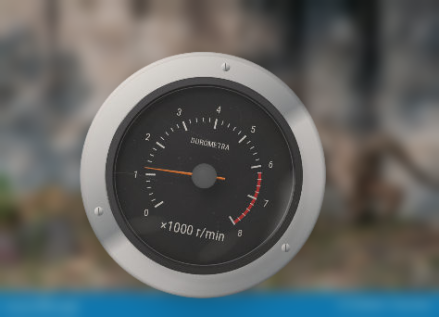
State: 1200 (rpm)
